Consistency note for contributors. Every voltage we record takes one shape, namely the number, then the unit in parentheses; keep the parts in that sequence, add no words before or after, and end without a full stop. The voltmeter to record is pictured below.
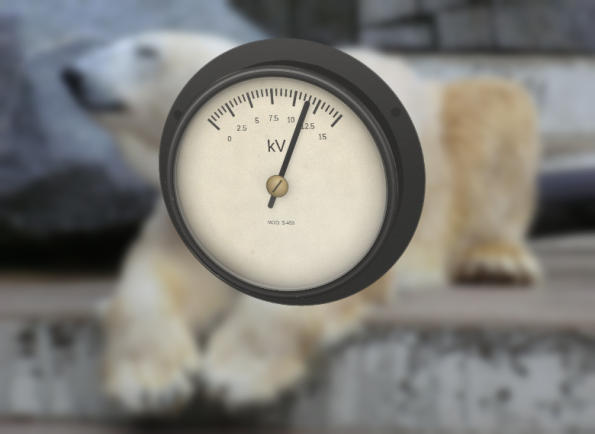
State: 11.5 (kV)
